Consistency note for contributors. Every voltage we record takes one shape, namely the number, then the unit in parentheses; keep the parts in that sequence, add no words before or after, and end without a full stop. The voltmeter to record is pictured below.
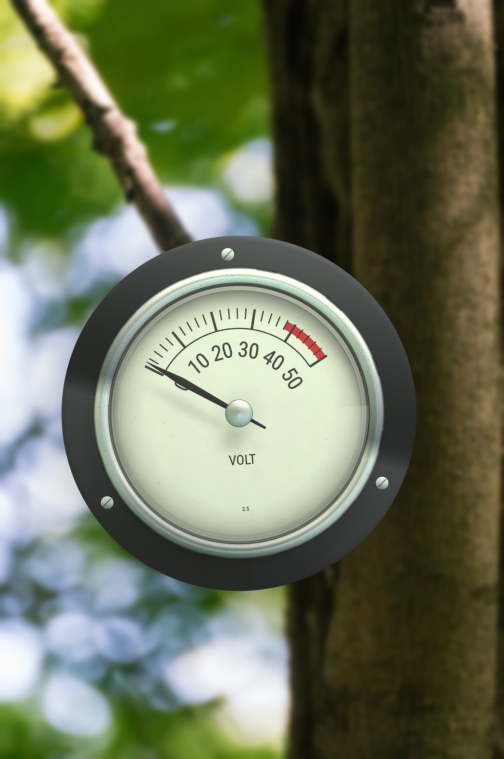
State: 1 (V)
